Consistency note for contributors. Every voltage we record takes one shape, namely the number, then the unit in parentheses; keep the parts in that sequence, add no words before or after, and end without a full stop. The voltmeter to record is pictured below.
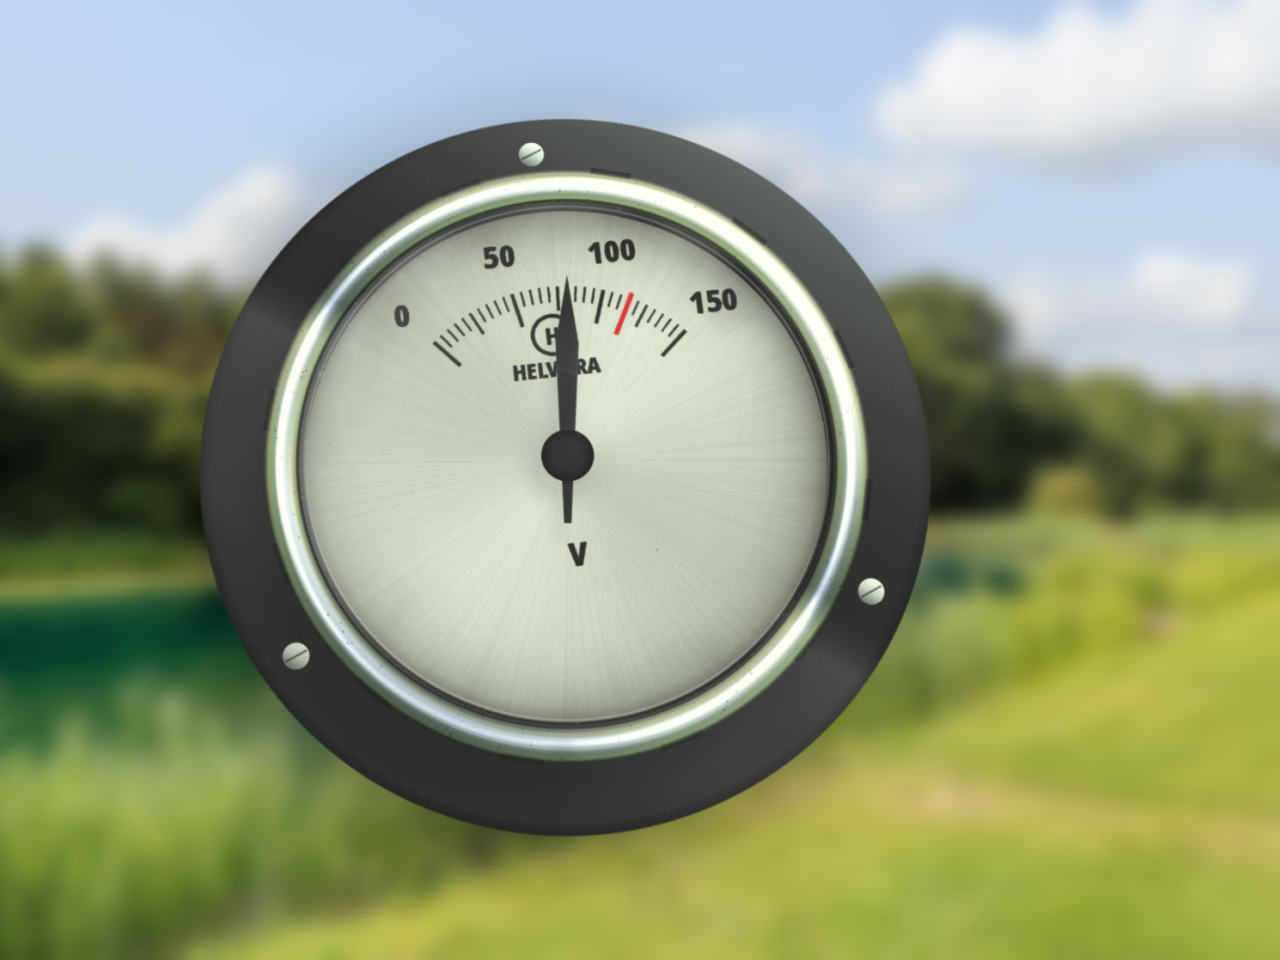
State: 80 (V)
